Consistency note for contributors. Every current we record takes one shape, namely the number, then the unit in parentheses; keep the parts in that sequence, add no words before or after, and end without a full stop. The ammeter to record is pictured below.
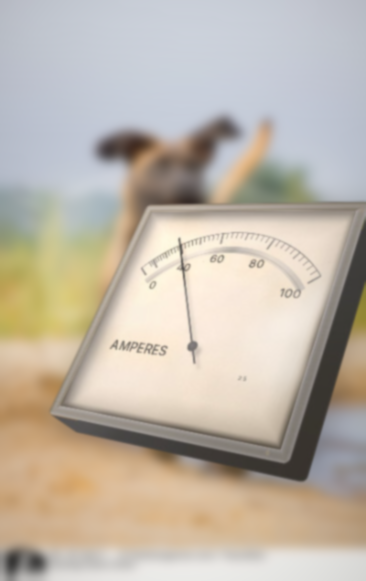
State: 40 (A)
